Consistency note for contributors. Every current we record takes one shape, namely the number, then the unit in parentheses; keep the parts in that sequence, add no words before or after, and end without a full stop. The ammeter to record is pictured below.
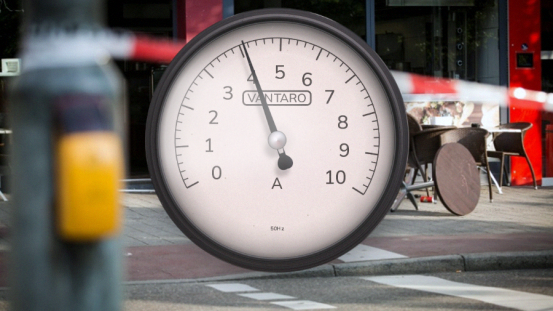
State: 4.1 (A)
